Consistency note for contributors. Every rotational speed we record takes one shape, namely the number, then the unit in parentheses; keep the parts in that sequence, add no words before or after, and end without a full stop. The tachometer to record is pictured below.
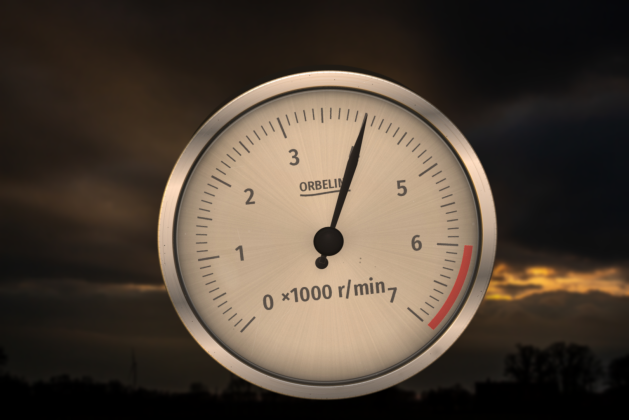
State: 4000 (rpm)
